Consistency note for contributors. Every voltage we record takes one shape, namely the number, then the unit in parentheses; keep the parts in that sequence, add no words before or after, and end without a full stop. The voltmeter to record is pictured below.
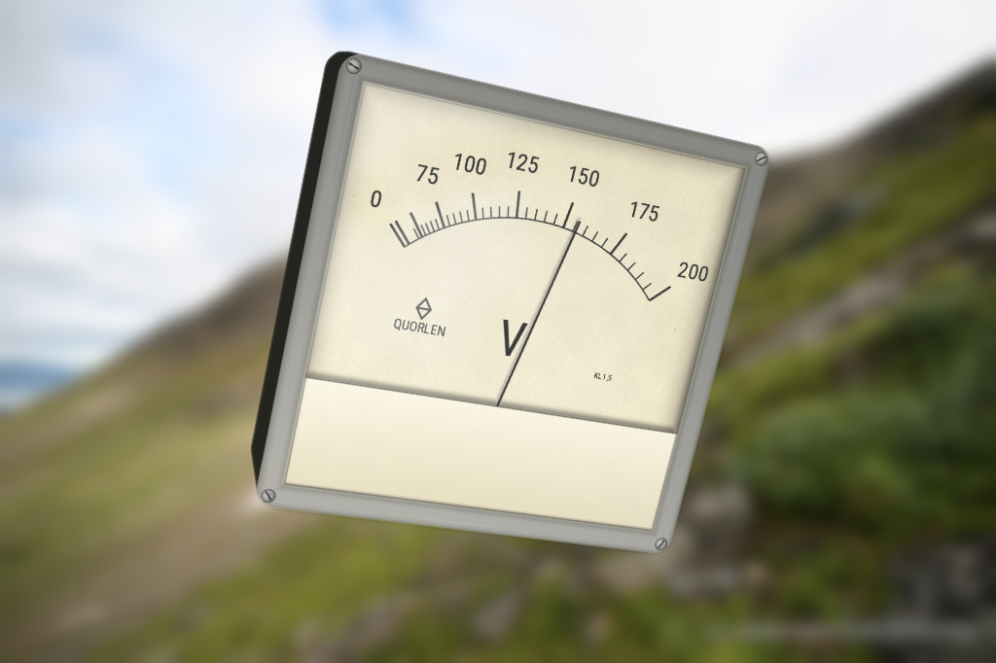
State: 155 (V)
